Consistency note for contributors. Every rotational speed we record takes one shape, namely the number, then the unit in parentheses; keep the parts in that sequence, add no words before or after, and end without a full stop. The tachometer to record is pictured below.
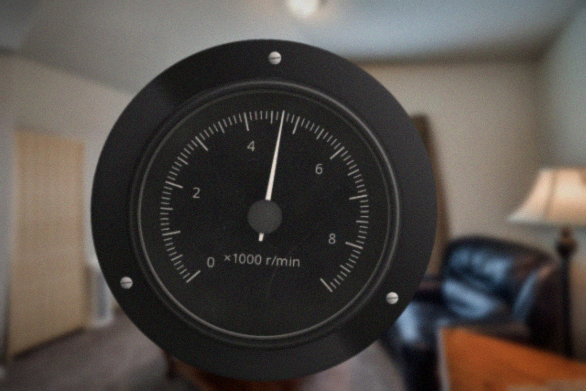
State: 4700 (rpm)
